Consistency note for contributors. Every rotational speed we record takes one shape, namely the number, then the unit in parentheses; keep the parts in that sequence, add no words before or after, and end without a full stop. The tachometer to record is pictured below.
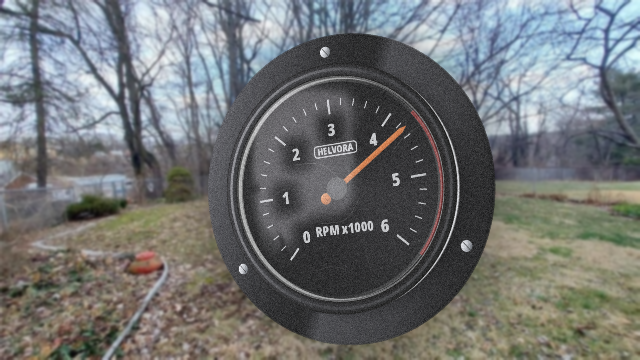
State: 4300 (rpm)
